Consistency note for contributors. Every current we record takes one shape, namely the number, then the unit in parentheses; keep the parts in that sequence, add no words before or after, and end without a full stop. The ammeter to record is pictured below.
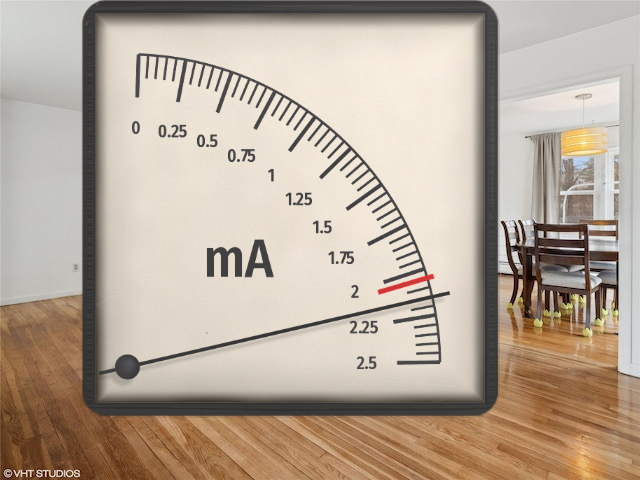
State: 2.15 (mA)
